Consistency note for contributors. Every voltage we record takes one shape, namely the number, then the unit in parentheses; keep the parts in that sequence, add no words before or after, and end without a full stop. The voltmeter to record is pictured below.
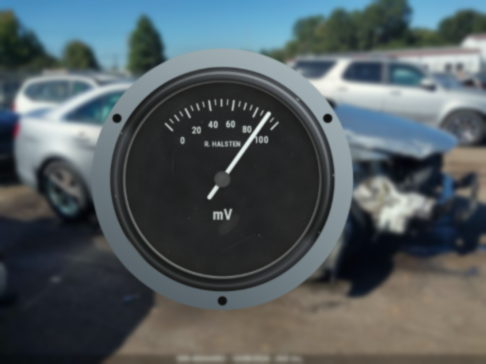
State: 90 (mV)
